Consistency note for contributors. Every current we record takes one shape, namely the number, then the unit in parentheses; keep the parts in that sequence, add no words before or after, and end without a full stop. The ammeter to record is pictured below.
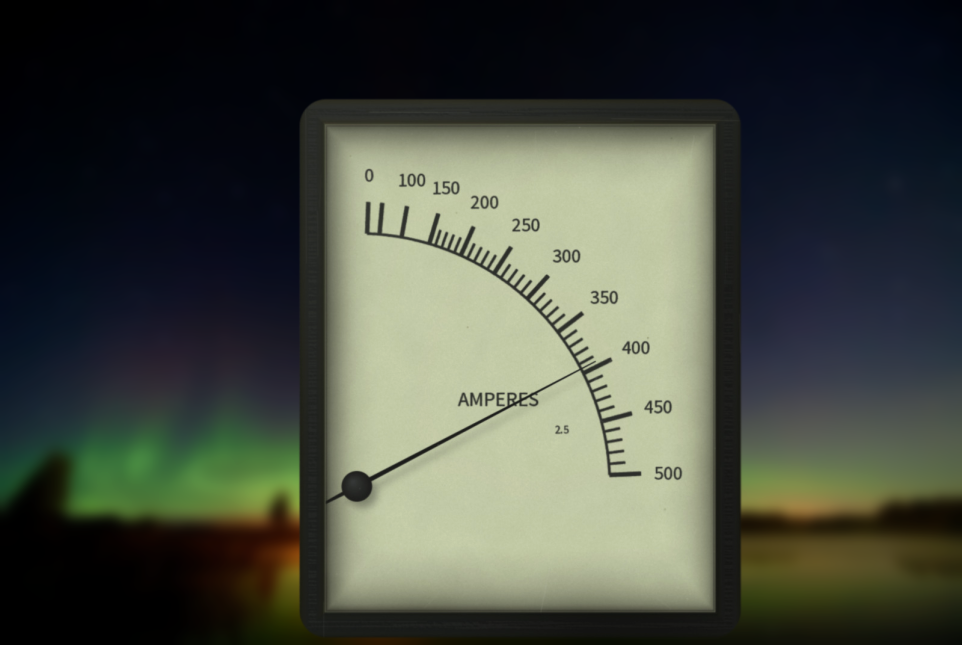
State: 395 (A)
